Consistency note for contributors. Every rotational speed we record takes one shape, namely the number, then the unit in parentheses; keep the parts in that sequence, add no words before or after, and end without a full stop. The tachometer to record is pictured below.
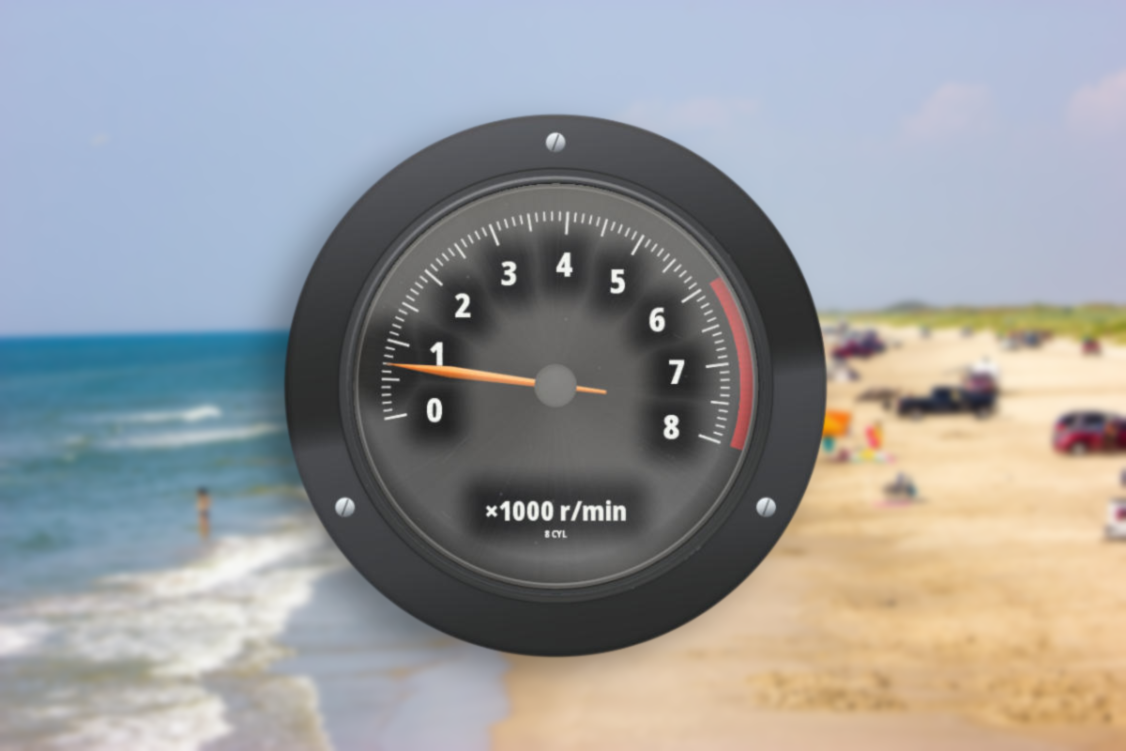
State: 700 (rpm)
